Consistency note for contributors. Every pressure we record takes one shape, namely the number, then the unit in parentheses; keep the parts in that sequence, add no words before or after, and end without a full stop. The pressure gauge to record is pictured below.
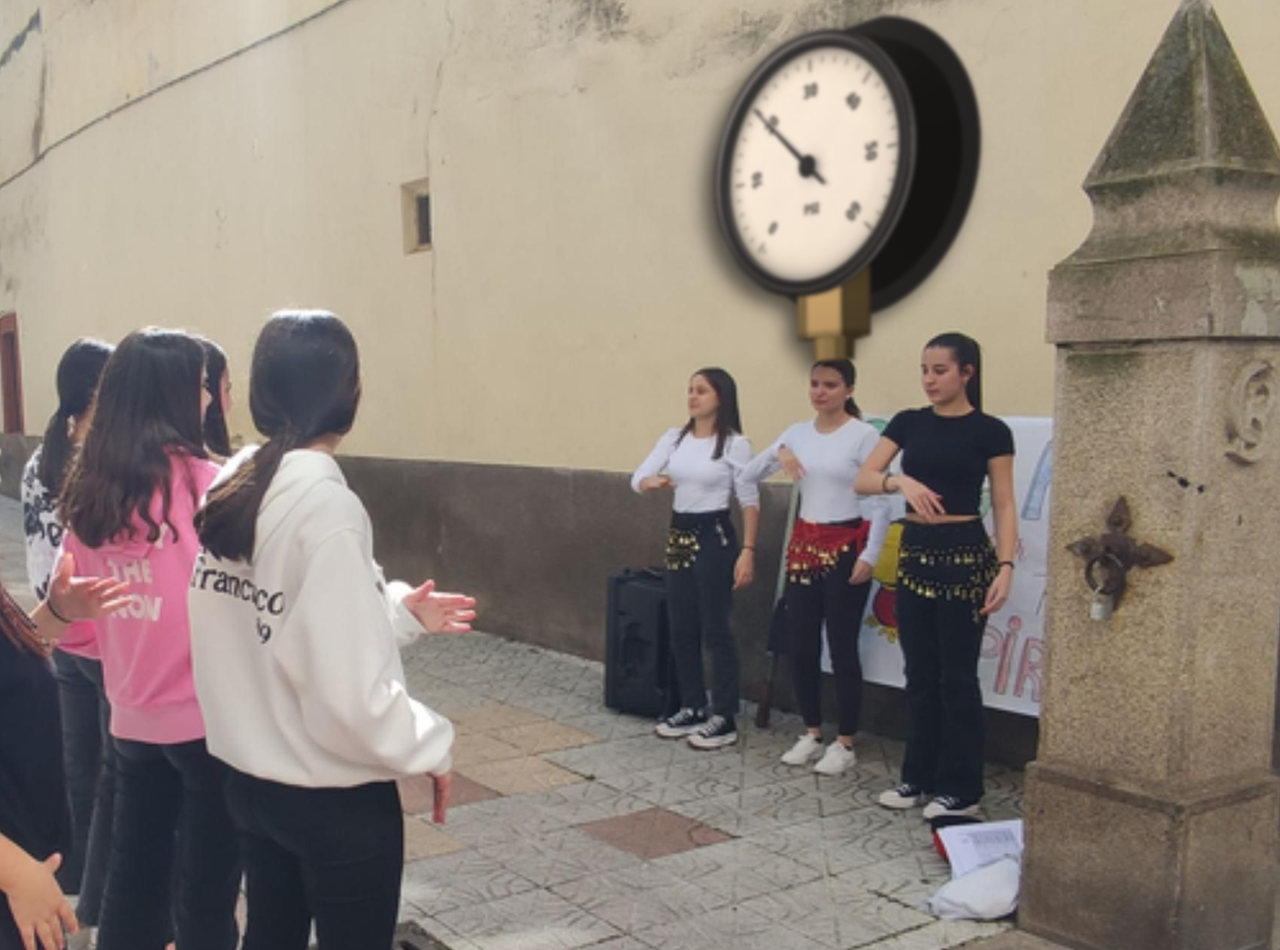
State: 20 (psi)
